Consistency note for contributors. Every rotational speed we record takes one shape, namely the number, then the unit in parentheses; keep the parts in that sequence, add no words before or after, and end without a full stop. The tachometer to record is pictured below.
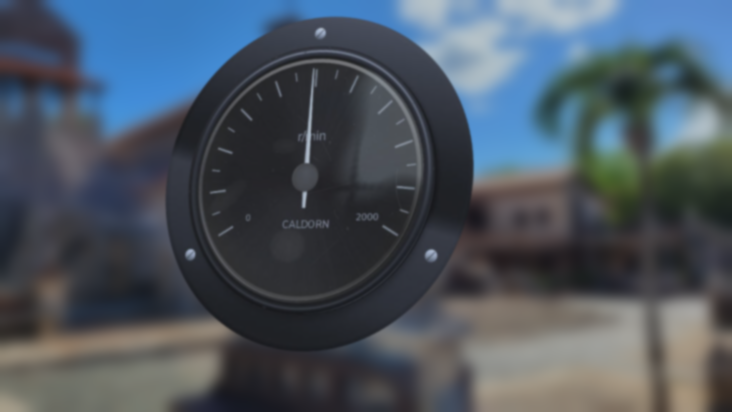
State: 1000 (rpm)
